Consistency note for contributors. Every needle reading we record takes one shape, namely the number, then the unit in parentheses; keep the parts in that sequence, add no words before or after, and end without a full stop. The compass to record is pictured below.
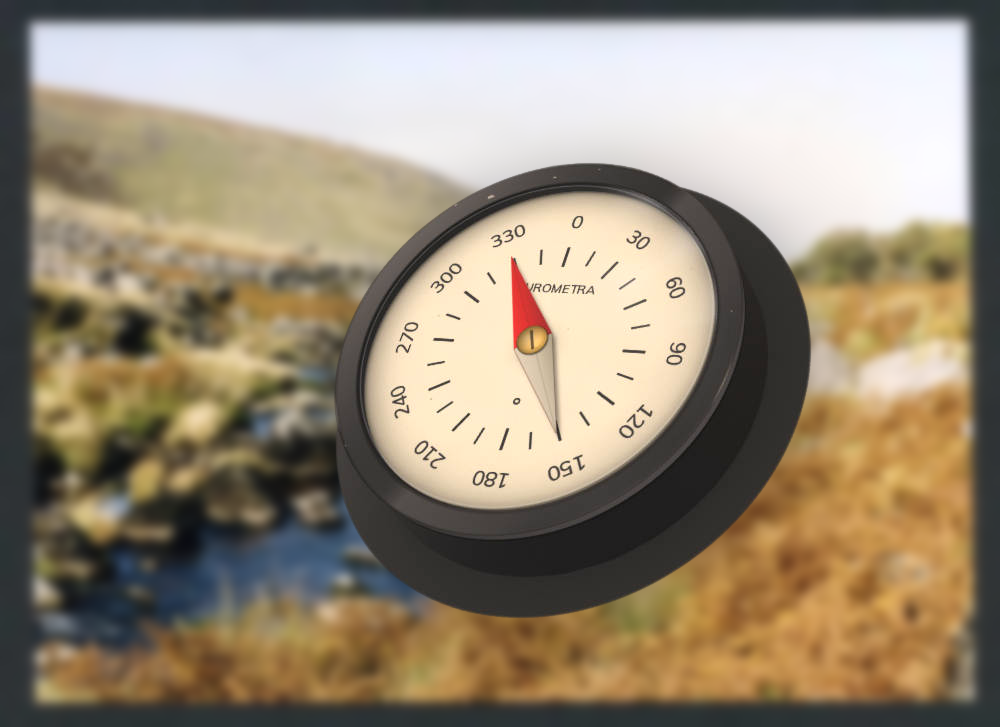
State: 330 (°)
